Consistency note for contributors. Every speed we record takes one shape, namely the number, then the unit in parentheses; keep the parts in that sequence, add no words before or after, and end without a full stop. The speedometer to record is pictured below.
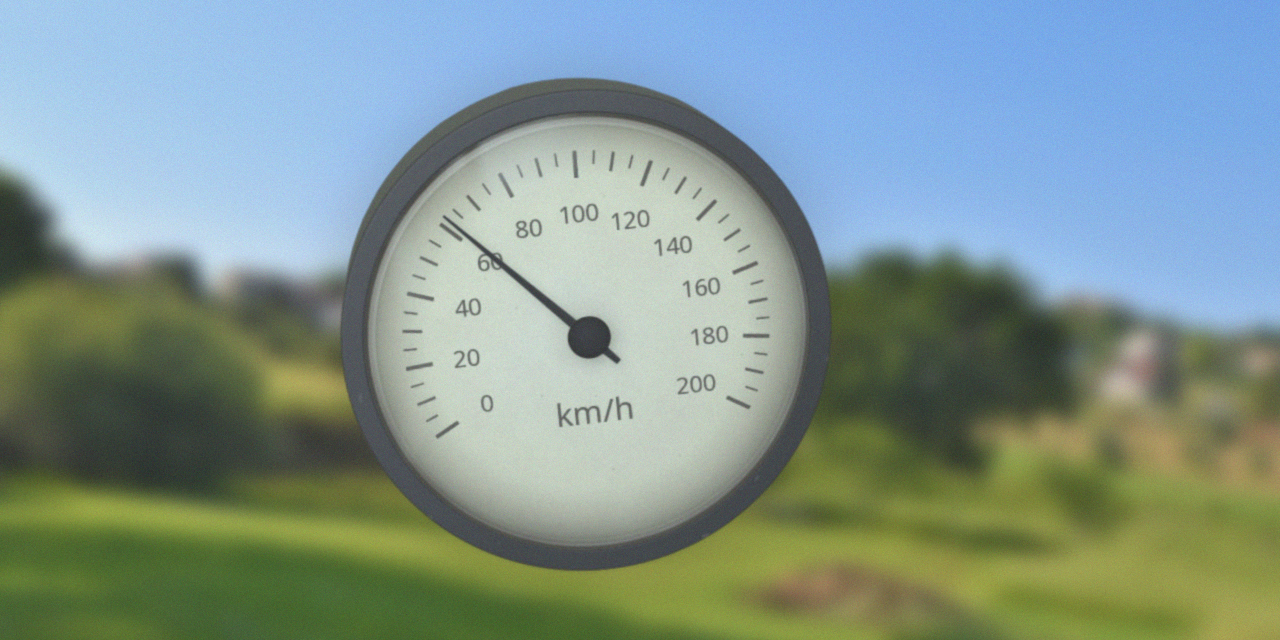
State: 62.5 (km/h)
